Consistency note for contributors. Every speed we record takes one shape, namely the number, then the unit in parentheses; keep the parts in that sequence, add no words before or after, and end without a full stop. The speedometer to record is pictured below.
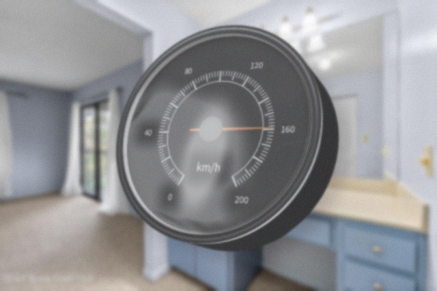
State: 160 (km/h)
